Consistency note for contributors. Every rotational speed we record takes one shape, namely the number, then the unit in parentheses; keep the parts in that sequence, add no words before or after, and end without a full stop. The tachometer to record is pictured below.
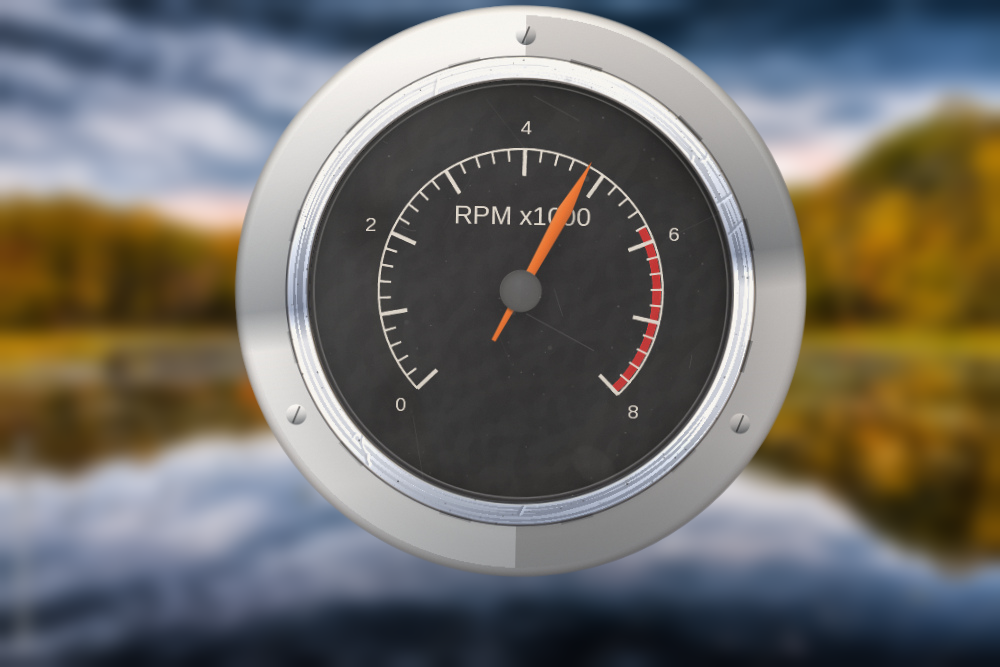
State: 4800 (rpm)
